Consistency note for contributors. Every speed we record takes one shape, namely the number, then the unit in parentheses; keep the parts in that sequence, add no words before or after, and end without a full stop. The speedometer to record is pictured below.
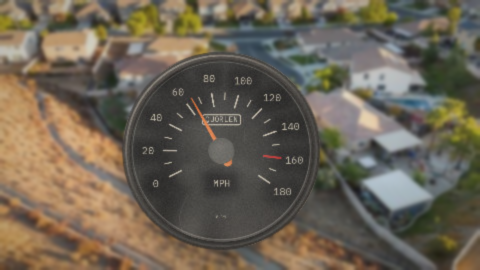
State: 65 (mph)
